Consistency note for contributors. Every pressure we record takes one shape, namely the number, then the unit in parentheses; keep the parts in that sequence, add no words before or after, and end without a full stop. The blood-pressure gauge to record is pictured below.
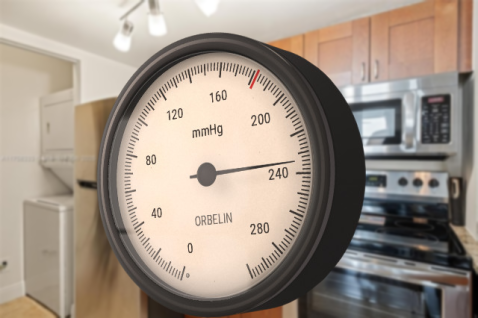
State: 234 (mmHg)
